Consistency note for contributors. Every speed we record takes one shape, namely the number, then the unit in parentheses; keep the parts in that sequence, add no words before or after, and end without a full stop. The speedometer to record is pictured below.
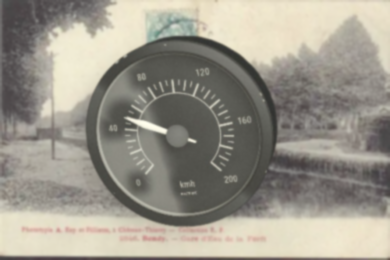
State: 50 (km/h)
